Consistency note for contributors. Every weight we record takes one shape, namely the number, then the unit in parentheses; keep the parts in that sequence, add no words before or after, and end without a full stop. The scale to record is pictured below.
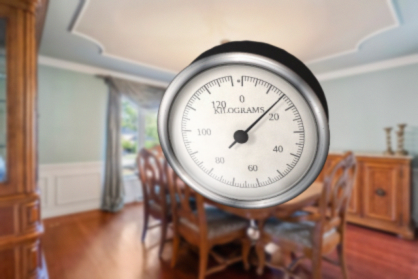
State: 15 (kg)
